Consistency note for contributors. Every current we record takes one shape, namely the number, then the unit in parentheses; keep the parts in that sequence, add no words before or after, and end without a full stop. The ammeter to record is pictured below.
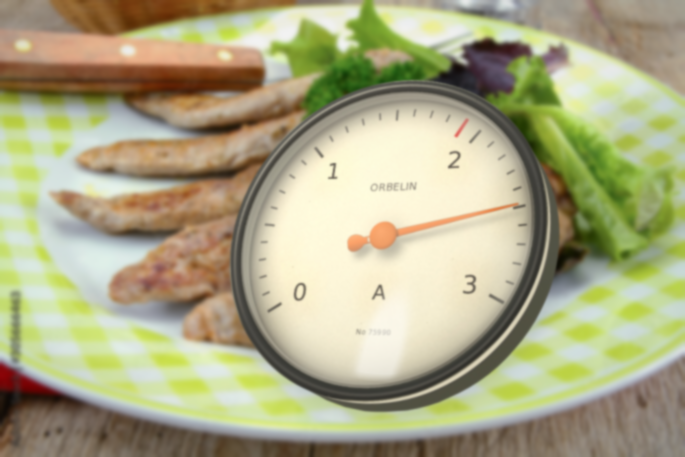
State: 2.5 (A)
